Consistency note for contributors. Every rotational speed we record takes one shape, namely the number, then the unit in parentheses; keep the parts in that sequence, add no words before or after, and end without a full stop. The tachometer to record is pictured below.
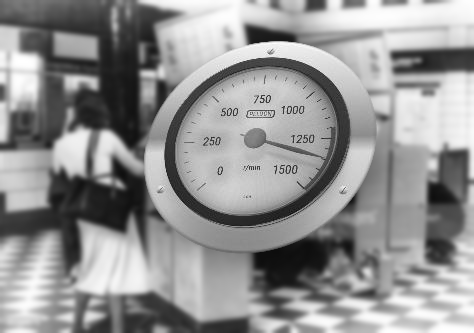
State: 1350 (rpm)
